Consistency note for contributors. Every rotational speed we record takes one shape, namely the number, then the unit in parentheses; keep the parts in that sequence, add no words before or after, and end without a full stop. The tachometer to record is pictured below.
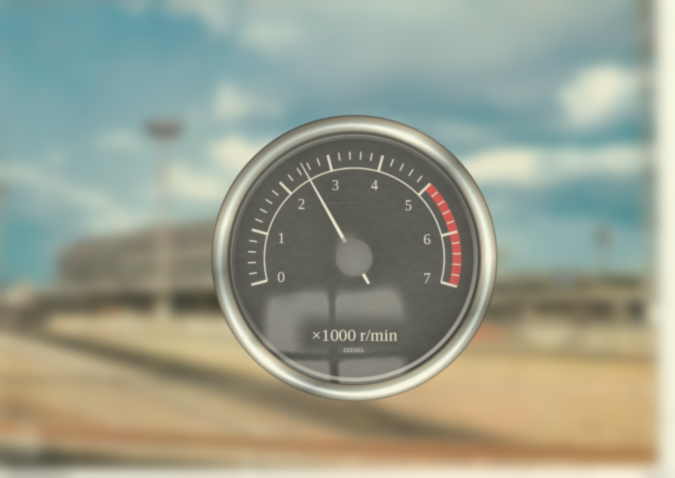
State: 2500 (rpm)
